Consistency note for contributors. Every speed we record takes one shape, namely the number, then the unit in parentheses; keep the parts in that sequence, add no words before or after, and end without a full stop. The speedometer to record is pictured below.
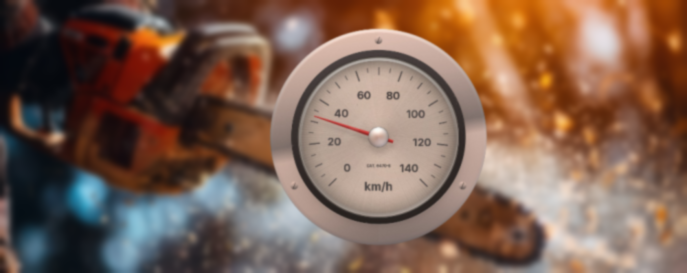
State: 32.5 (km/h)
